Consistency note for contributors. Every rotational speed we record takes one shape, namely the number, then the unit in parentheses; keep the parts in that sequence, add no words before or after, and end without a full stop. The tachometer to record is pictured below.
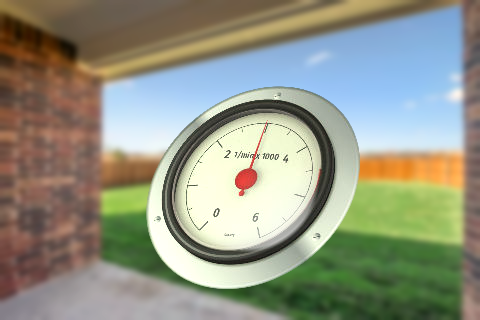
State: 3000 (rpm)
